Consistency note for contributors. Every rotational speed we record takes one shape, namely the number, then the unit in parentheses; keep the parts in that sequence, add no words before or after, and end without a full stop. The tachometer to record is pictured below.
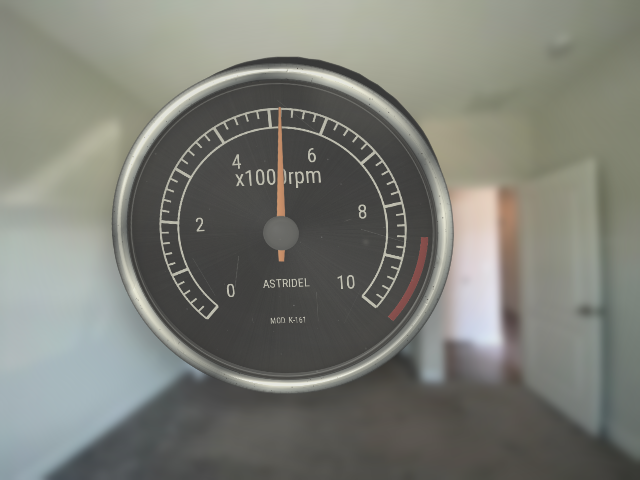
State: 5200 (rpm)
